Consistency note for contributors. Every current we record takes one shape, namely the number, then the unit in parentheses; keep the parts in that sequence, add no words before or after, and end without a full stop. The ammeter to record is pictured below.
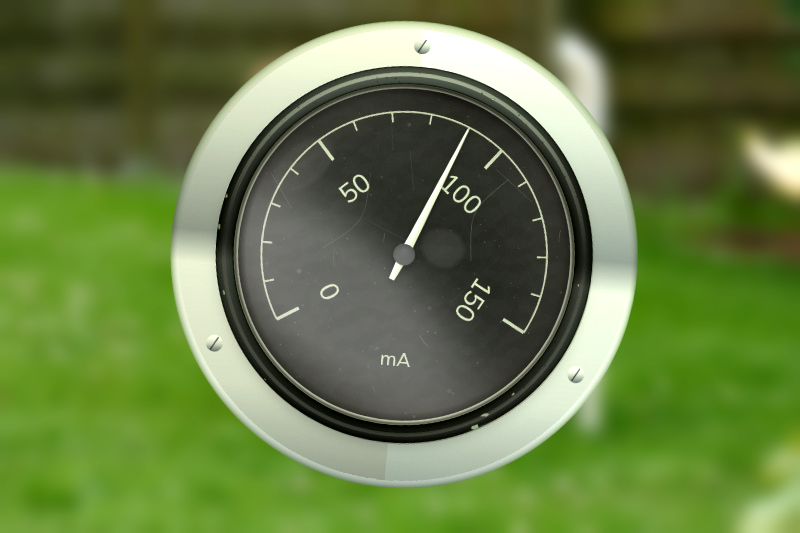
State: 90 (mA)
